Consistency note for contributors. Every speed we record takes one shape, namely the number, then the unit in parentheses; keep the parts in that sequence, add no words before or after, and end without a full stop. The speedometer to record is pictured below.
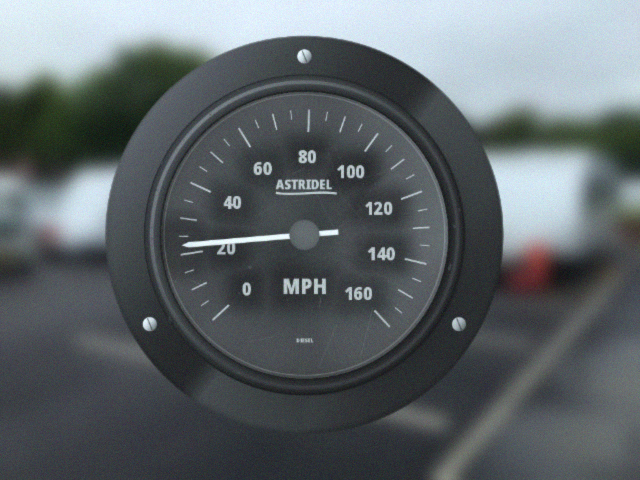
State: 22.5 (mph)
